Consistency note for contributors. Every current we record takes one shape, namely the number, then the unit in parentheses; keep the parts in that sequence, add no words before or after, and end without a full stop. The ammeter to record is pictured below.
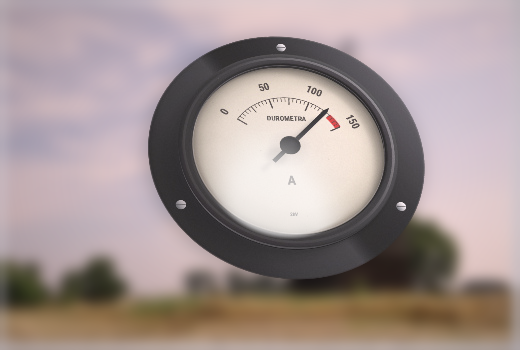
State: 125 (A)
